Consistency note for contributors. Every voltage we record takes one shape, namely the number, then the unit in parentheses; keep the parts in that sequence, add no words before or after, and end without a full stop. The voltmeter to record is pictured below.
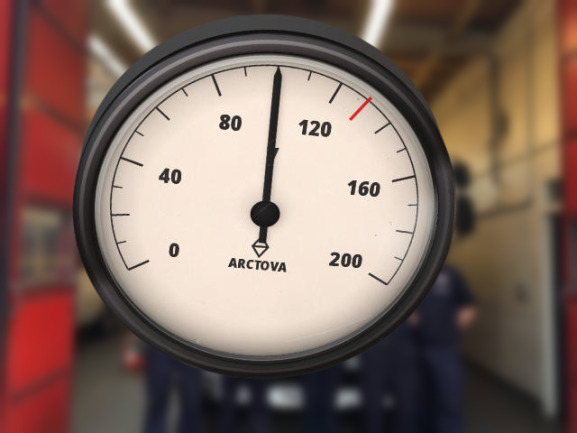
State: 100 (V)
